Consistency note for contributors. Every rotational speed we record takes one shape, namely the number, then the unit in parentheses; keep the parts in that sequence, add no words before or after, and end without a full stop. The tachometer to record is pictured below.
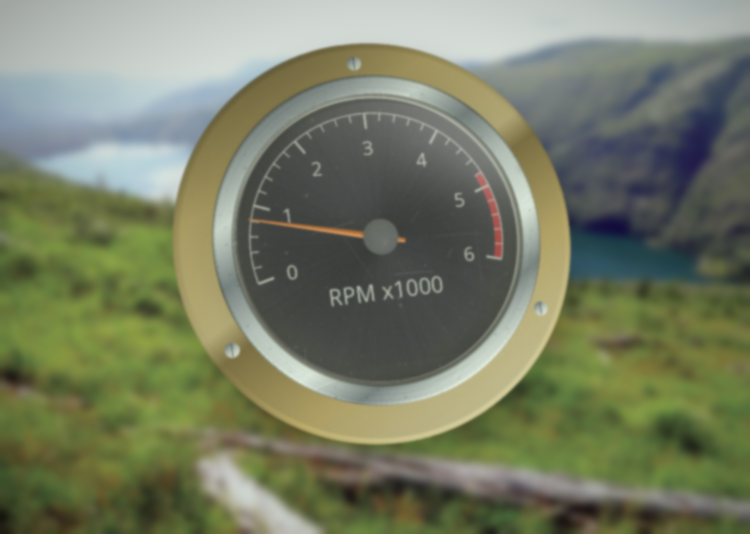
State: 800 (rpm)
